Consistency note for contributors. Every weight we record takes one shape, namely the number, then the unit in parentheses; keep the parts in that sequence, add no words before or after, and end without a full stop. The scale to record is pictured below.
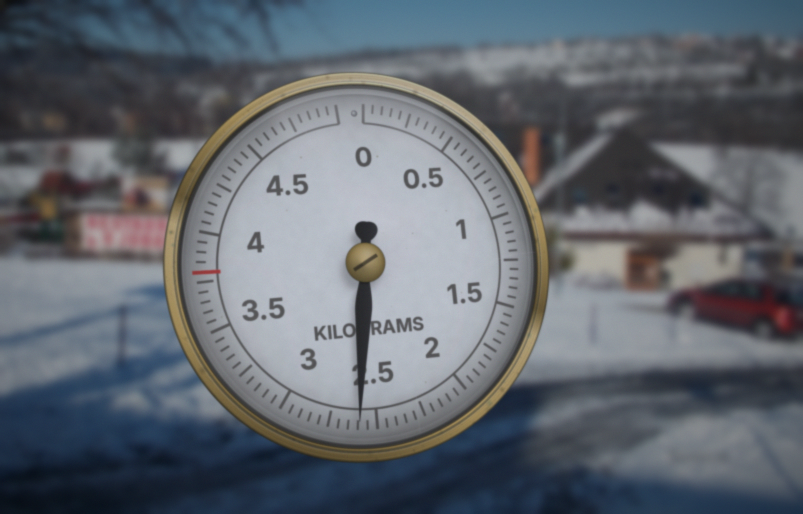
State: 2.6 (kg)
